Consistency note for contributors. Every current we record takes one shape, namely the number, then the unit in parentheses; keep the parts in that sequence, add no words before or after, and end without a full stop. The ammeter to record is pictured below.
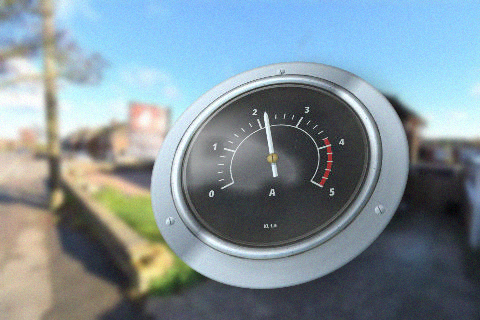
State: 2.2 (A)
